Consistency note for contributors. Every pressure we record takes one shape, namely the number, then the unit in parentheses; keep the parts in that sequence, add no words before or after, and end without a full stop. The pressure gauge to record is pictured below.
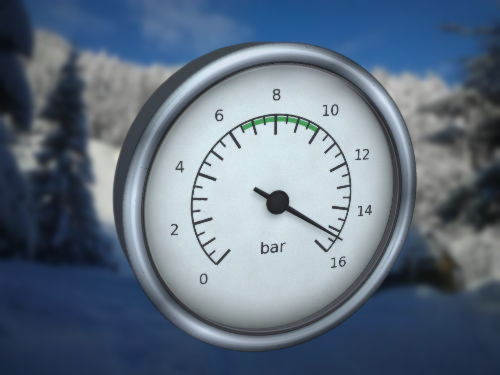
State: 15.25 (bar)
